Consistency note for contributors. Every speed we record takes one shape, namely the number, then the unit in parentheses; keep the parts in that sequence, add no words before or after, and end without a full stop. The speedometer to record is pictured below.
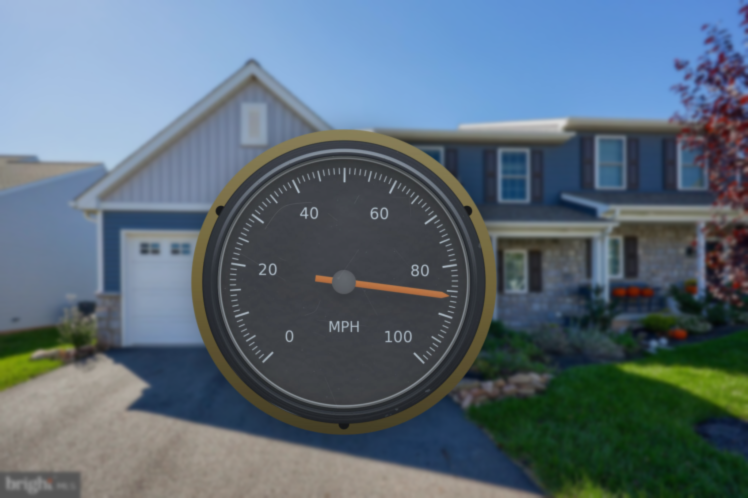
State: 86 (mph)
